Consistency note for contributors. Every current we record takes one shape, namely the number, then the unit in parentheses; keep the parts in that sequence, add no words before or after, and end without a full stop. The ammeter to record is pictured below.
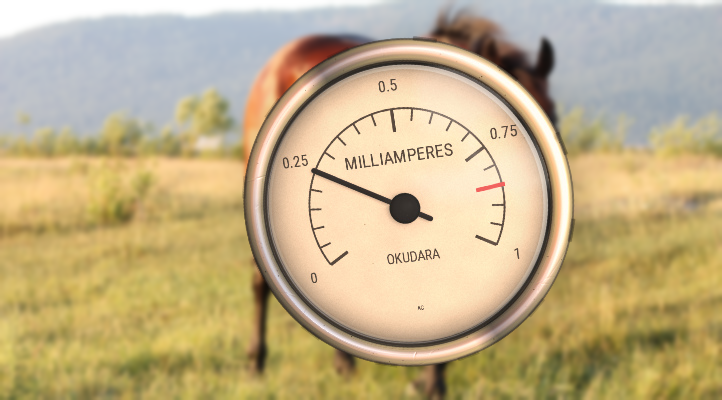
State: 0.25 (mA)
